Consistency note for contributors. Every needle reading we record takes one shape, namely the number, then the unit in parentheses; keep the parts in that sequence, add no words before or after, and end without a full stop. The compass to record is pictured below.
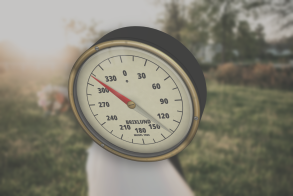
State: 315 (°)
